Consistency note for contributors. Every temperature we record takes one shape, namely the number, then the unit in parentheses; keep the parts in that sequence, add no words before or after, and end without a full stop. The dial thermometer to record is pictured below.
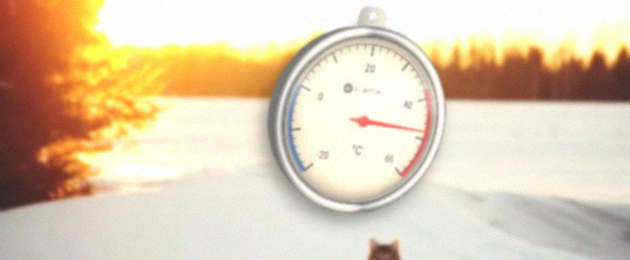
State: 48 (°C)
